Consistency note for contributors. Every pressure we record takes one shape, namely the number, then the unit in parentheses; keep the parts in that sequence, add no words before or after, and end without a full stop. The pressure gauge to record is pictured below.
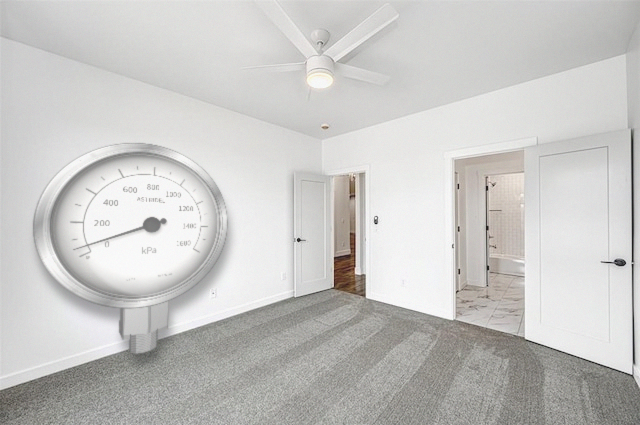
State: 50 (kPa)
